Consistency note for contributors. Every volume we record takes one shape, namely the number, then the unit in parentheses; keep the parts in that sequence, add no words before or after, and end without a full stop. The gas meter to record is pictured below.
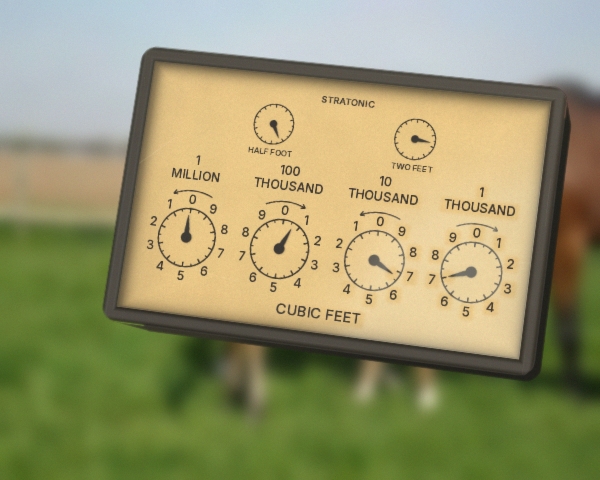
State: 6700 (ft³)
